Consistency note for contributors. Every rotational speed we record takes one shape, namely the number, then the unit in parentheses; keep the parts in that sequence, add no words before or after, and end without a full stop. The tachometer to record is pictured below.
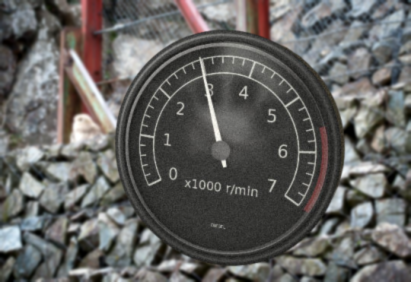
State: 3000 (rpm)
